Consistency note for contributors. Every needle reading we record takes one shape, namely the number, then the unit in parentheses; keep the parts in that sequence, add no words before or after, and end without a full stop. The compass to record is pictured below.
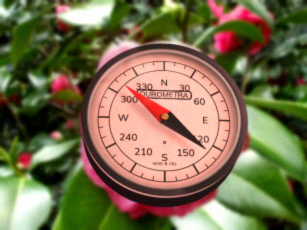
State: 310 (°)
